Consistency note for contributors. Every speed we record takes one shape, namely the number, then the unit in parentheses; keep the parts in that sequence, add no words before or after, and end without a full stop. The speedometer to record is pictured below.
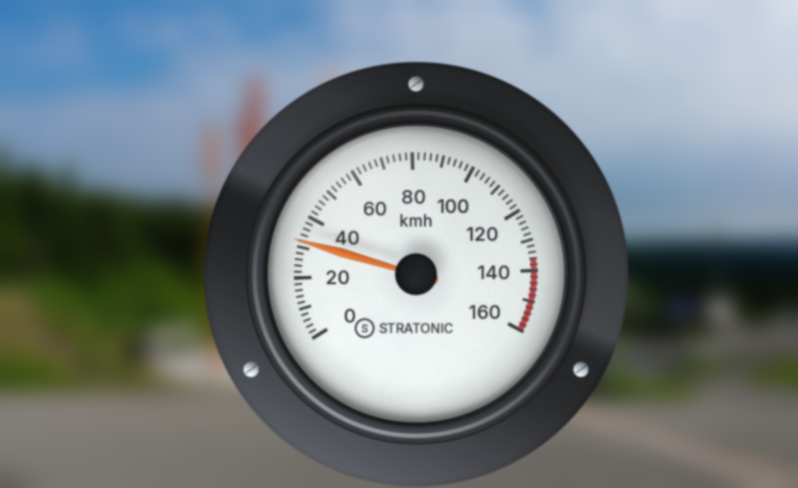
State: 32 (km/h)
